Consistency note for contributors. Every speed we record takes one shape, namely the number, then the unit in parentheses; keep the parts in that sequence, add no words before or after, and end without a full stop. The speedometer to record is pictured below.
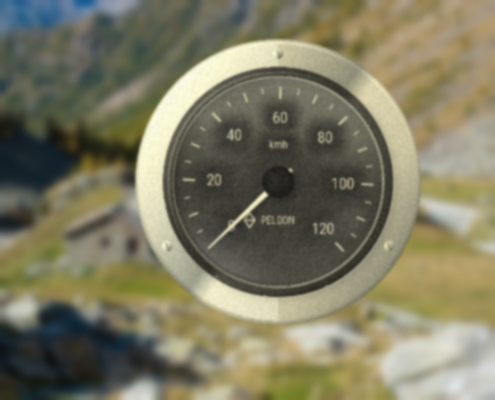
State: 0 (km/h)
